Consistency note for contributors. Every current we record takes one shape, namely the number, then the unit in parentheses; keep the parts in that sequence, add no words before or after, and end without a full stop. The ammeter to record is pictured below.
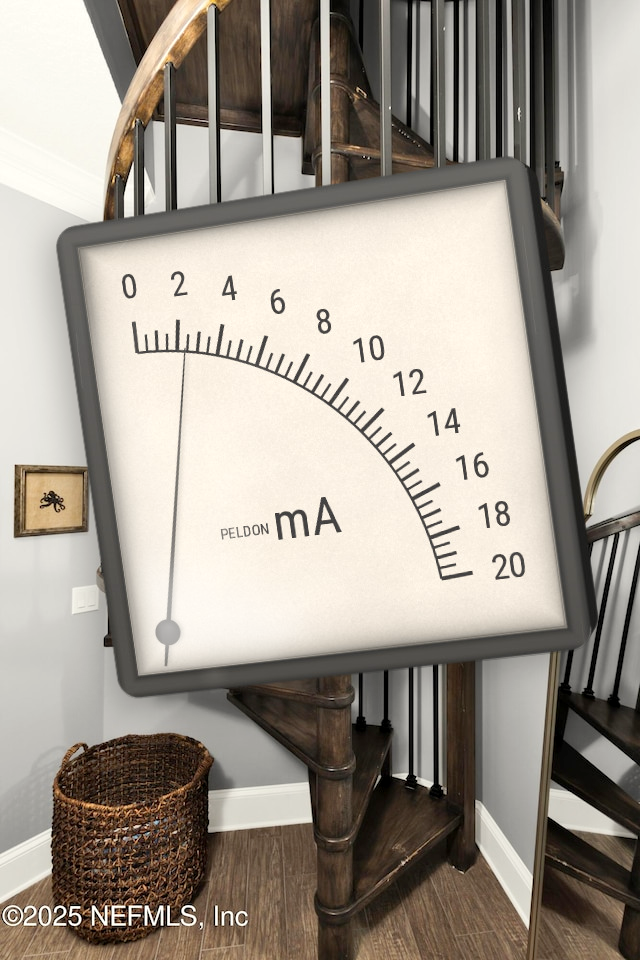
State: 2.5 (mA)
